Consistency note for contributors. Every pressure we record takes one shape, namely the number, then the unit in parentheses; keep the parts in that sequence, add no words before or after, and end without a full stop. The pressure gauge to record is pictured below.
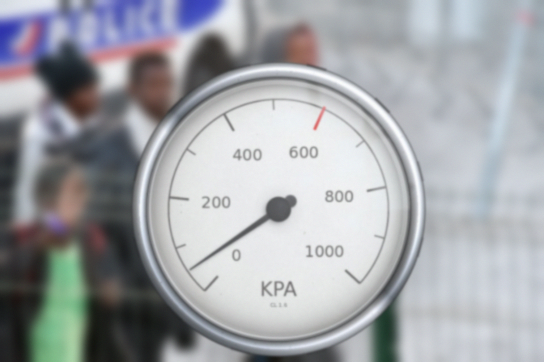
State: 50 (kPa)
